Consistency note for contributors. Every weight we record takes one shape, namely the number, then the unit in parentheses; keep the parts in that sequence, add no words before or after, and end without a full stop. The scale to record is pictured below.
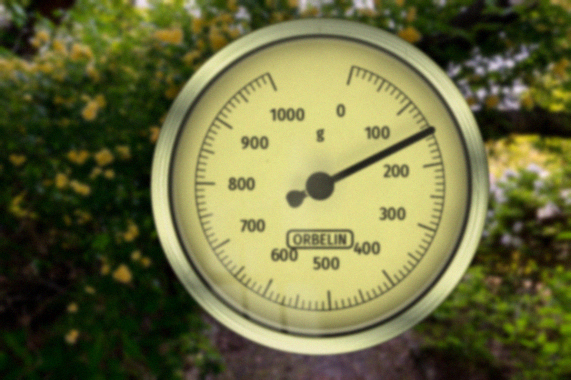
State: 150 (g)
